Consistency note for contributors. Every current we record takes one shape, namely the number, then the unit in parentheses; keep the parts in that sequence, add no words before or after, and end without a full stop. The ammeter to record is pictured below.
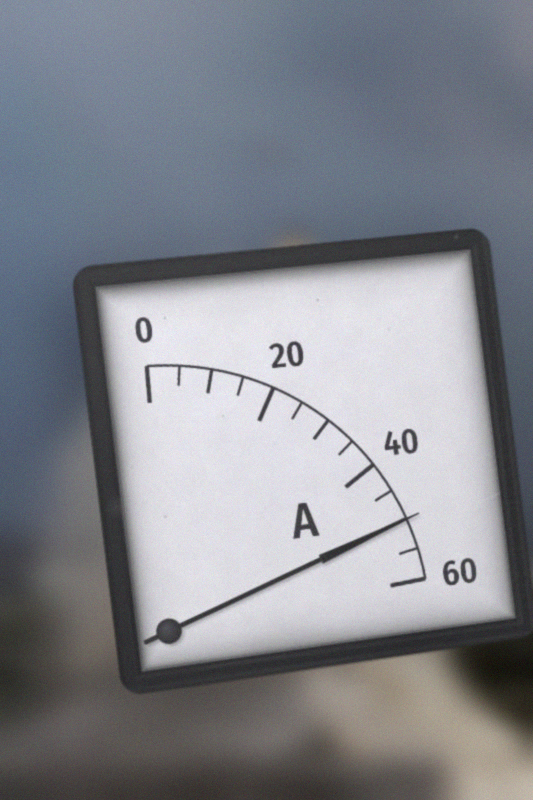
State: 50 (A)
